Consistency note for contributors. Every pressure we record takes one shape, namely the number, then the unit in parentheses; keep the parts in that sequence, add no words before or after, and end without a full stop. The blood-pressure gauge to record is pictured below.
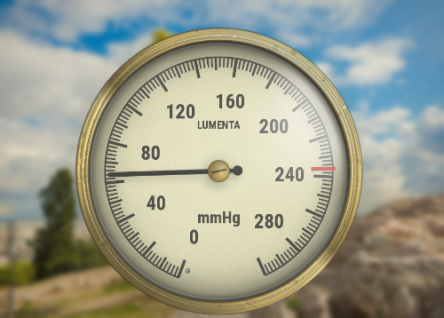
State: 64 (mmHg)
